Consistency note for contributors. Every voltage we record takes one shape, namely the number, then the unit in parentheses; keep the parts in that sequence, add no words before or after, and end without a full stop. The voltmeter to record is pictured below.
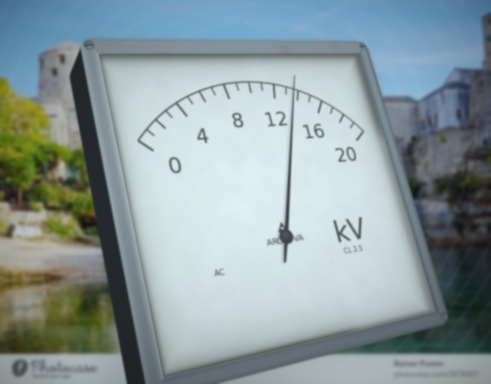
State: 13.5 (kV)
